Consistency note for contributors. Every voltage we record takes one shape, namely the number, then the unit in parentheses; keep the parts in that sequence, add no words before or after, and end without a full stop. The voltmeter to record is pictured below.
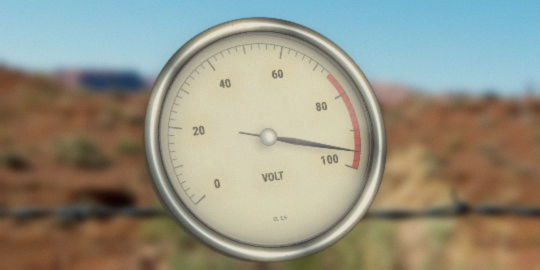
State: 96 (V)
